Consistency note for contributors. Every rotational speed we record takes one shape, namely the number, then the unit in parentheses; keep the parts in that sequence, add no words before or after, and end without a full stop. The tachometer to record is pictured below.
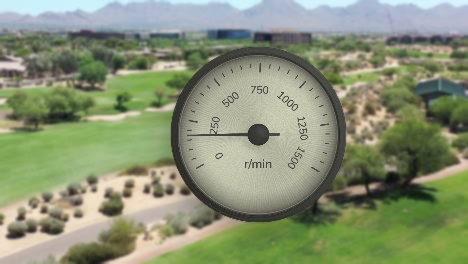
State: 175 (rpm)
